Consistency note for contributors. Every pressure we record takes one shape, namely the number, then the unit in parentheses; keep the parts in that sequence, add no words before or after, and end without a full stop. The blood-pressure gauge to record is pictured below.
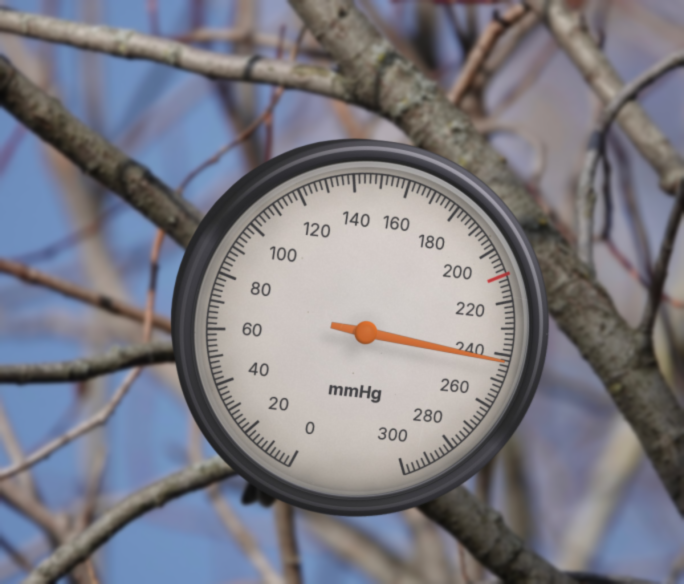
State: 242 (mmHg)
